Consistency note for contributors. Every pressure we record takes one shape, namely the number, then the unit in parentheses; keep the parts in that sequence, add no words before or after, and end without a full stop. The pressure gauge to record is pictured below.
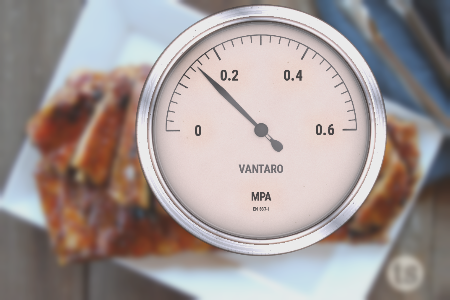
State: 0.15 (MPa)
